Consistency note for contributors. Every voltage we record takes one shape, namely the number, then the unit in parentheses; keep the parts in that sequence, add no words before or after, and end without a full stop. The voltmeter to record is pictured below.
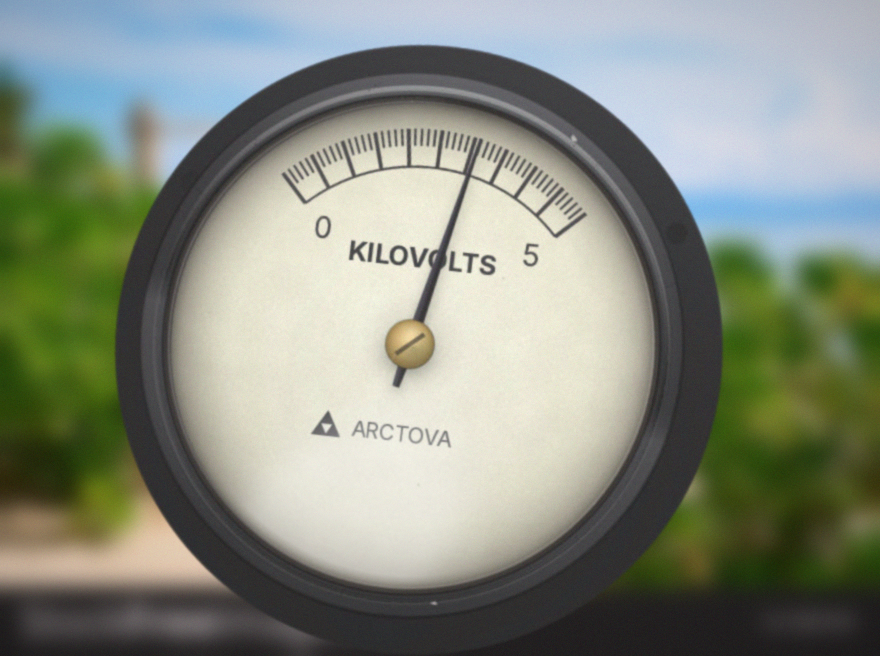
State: 3.1 (kV)
